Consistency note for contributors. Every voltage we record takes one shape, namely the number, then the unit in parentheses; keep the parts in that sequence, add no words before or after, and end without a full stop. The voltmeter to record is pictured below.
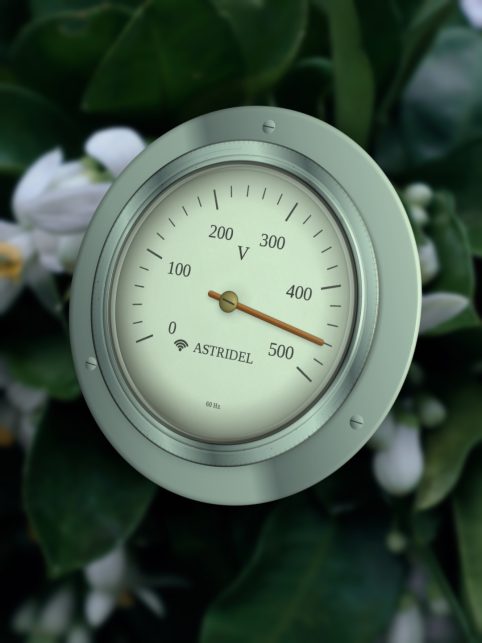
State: 460 (V)
